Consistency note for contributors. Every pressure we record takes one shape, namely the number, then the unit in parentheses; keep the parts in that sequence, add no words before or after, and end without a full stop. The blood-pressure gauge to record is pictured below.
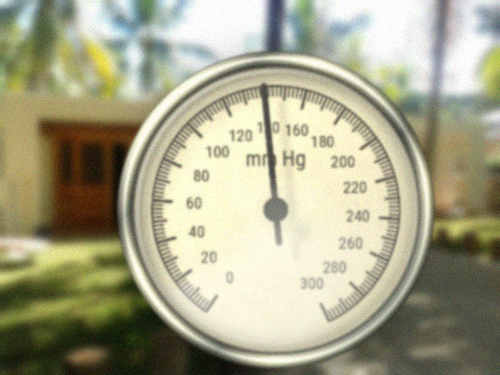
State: 140 (mmHg)
